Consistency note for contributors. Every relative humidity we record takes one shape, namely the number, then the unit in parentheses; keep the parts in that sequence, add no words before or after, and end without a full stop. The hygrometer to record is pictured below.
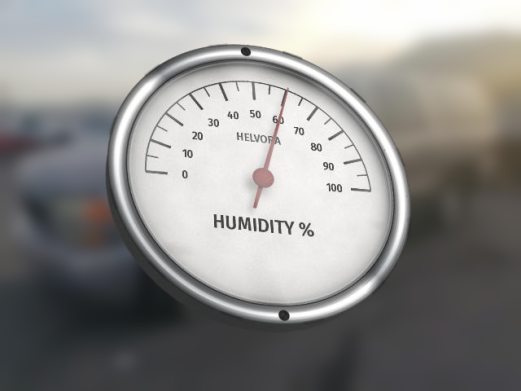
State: 60 (%)
